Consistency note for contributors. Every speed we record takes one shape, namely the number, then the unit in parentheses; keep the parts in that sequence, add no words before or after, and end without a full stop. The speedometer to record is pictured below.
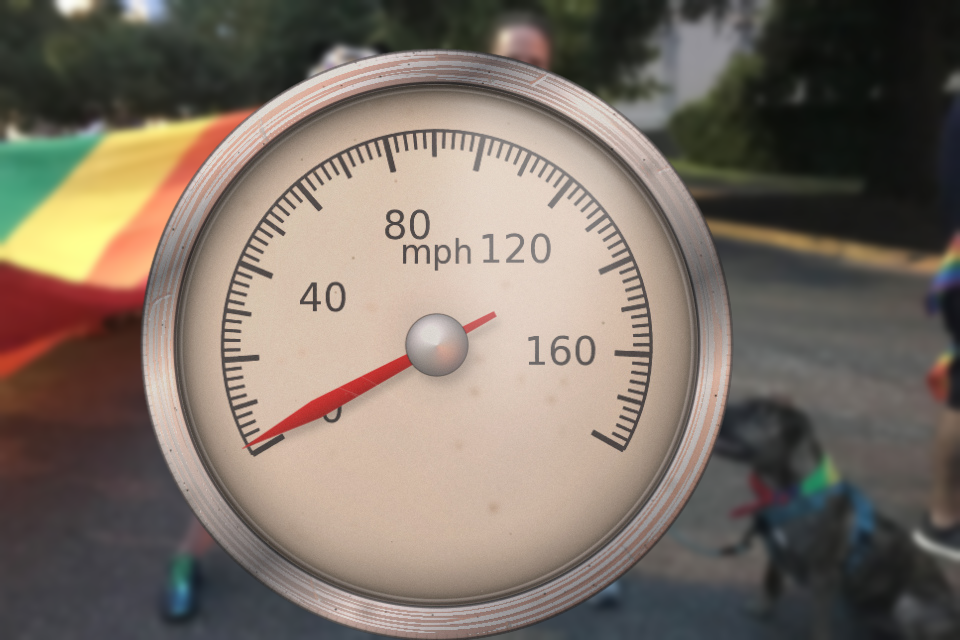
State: 2 (mph)
